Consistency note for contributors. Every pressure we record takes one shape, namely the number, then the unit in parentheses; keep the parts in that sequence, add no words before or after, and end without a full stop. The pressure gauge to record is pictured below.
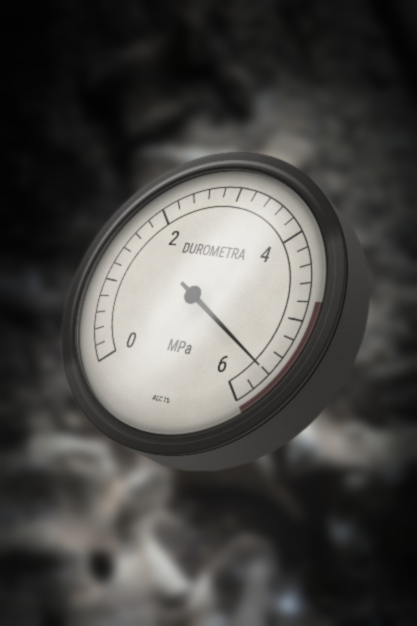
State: 5.6 (MPa)
